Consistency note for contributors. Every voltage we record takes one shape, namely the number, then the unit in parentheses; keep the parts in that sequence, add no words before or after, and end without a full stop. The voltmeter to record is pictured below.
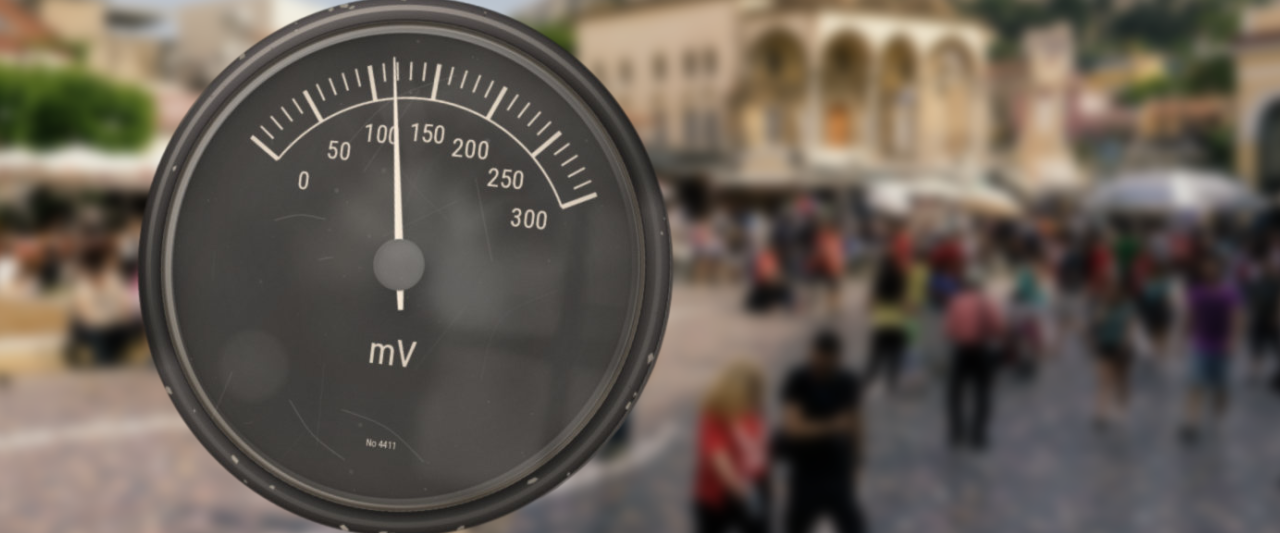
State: 120 (mV)
